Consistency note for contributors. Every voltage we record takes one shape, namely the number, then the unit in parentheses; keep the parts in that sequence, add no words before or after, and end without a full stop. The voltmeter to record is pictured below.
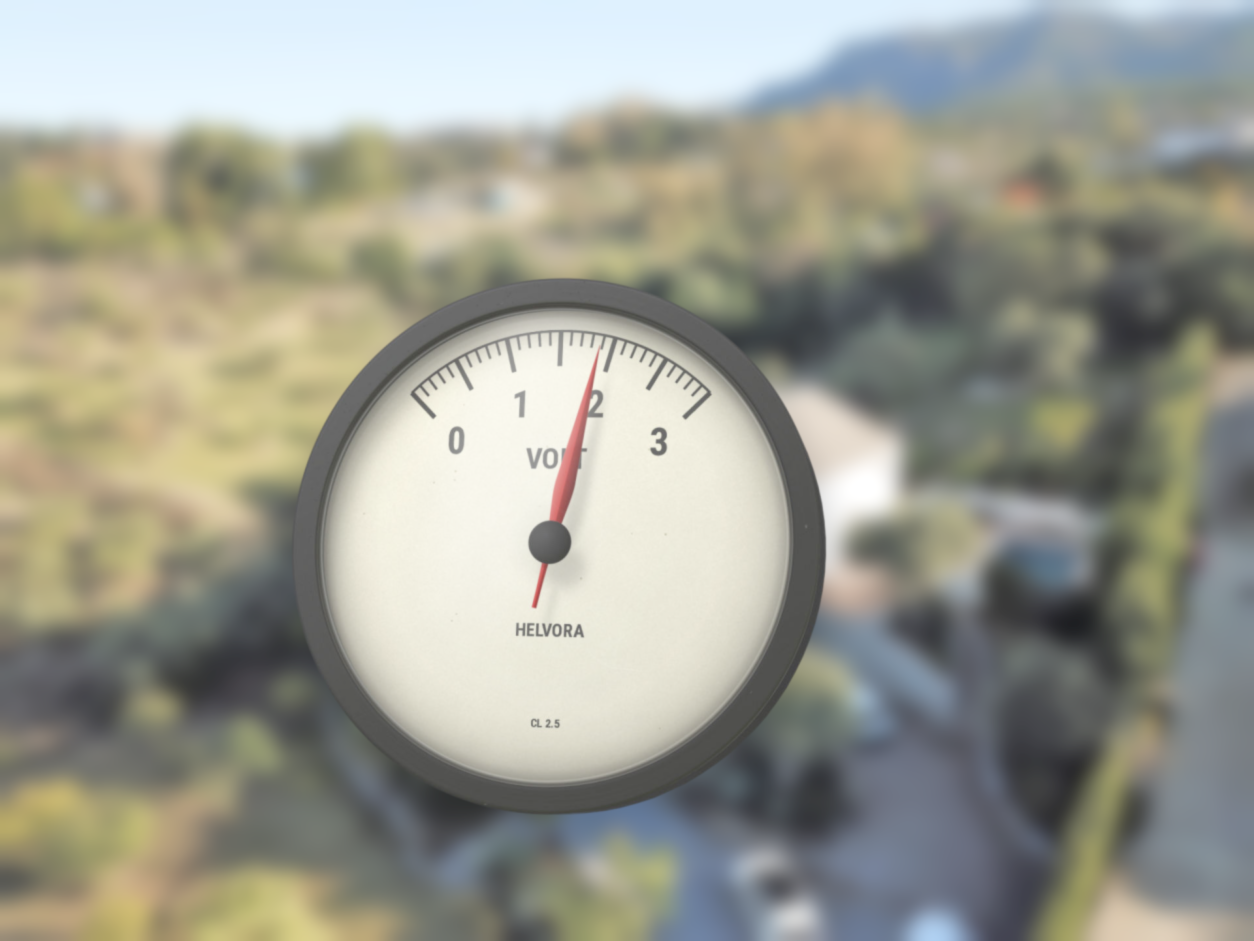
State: 1.9 (V)
